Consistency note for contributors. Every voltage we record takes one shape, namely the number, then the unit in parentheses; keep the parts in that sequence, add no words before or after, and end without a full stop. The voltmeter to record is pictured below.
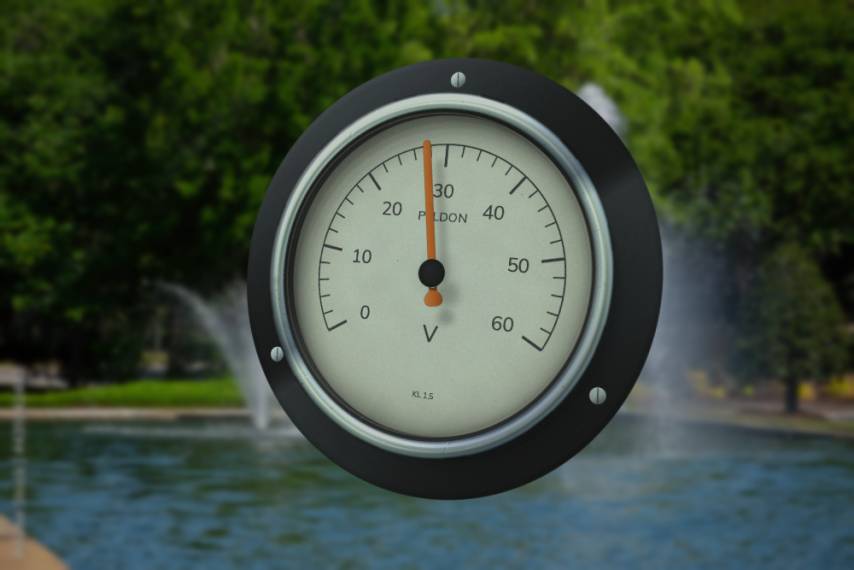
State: 28 (V)
